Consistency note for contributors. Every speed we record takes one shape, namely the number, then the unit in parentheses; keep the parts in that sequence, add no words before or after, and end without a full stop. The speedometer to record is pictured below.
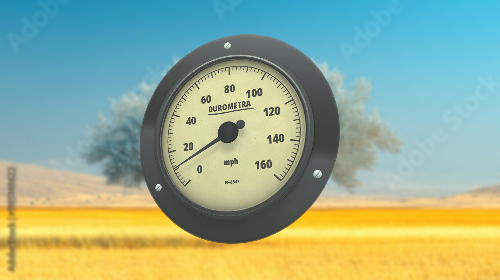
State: 10 (mph)
